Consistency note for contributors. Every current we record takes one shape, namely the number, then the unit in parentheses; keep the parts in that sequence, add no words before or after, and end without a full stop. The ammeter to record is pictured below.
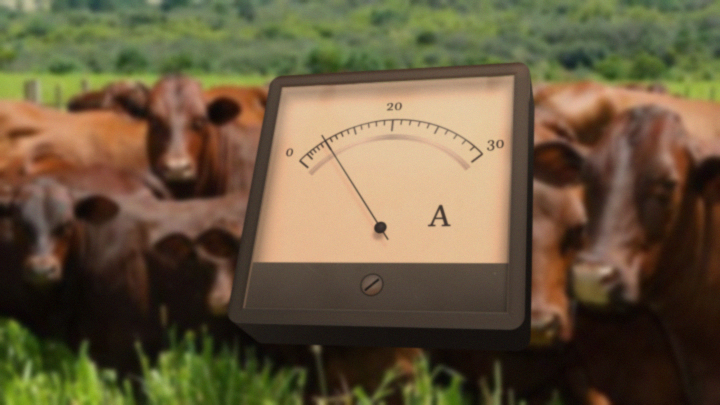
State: 10 (A)
